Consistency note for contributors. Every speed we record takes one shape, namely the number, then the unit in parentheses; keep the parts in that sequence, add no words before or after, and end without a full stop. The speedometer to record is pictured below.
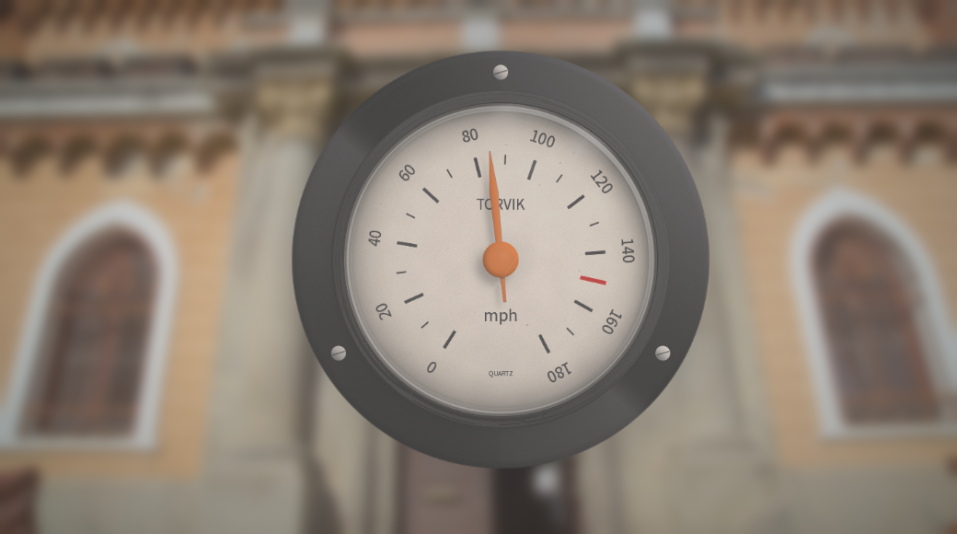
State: 85 (mph)
